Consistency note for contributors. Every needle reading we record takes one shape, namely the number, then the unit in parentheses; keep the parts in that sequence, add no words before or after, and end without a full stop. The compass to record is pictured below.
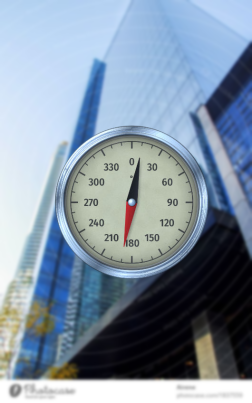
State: 190 (°)
